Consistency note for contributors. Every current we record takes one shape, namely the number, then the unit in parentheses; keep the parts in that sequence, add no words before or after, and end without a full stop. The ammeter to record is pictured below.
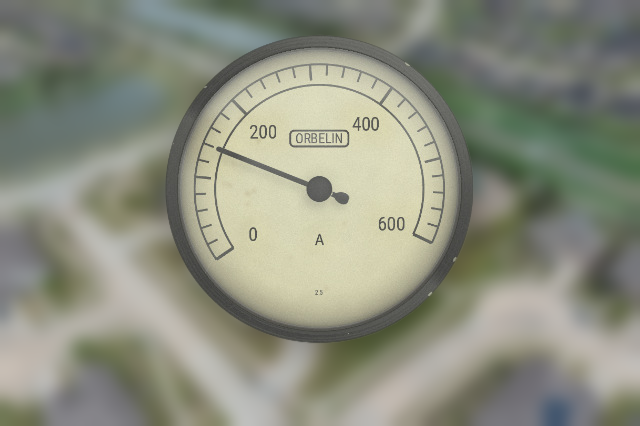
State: 140 (A)
